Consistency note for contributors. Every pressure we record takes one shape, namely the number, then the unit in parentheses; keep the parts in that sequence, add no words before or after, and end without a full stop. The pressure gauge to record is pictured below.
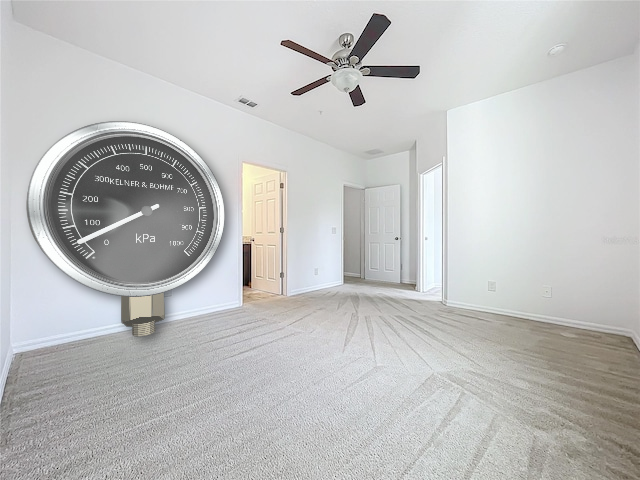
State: 50 (kPa)
